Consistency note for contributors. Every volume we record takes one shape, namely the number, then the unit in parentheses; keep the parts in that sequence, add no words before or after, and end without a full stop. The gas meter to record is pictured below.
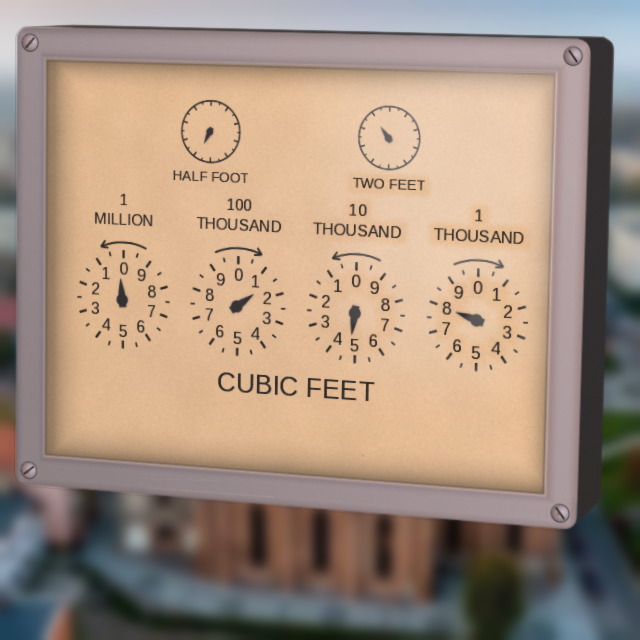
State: 14800 (ft³)
